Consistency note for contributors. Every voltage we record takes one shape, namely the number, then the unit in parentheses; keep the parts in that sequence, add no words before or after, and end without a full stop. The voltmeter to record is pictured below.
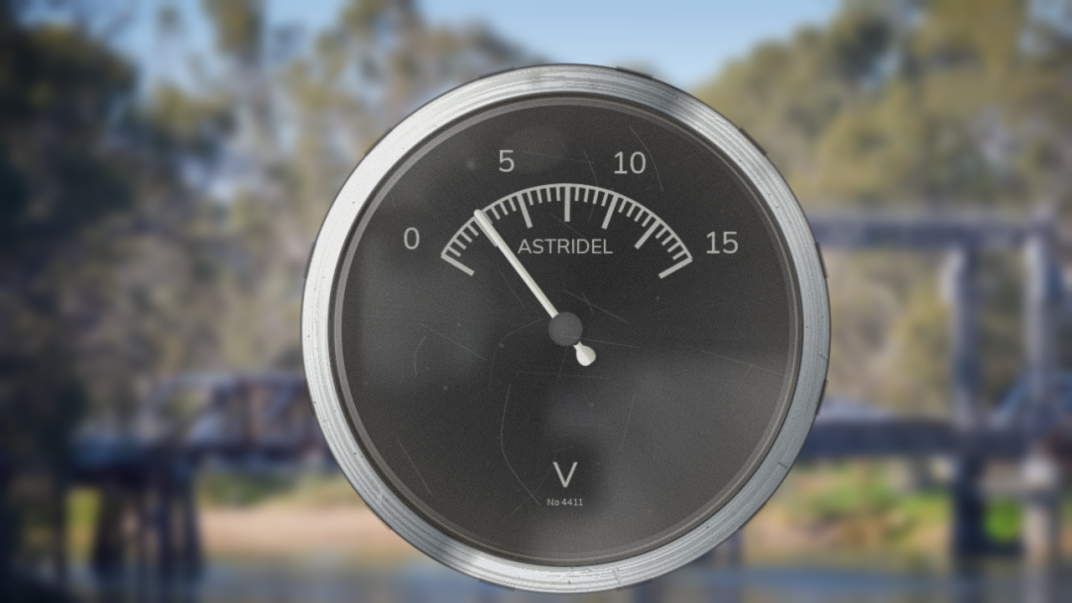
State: 2.75 (V)
